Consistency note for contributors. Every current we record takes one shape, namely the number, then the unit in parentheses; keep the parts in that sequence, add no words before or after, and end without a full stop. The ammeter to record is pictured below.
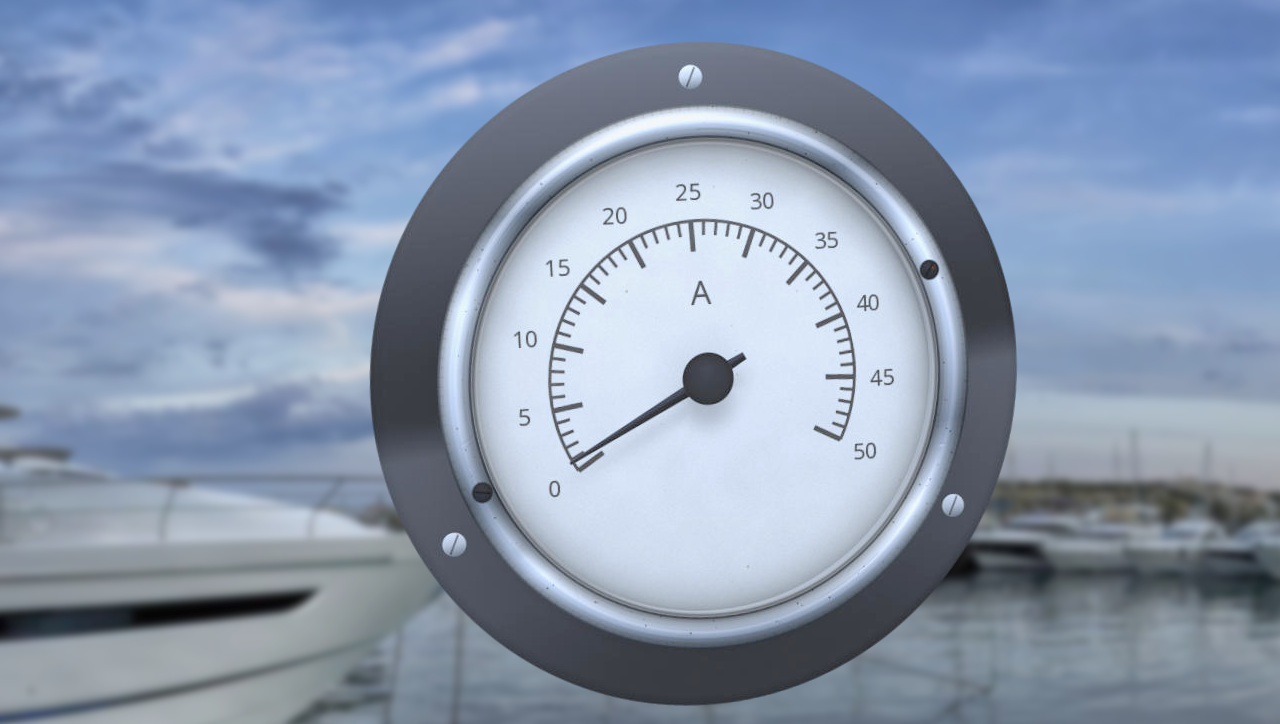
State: 1 (A)
